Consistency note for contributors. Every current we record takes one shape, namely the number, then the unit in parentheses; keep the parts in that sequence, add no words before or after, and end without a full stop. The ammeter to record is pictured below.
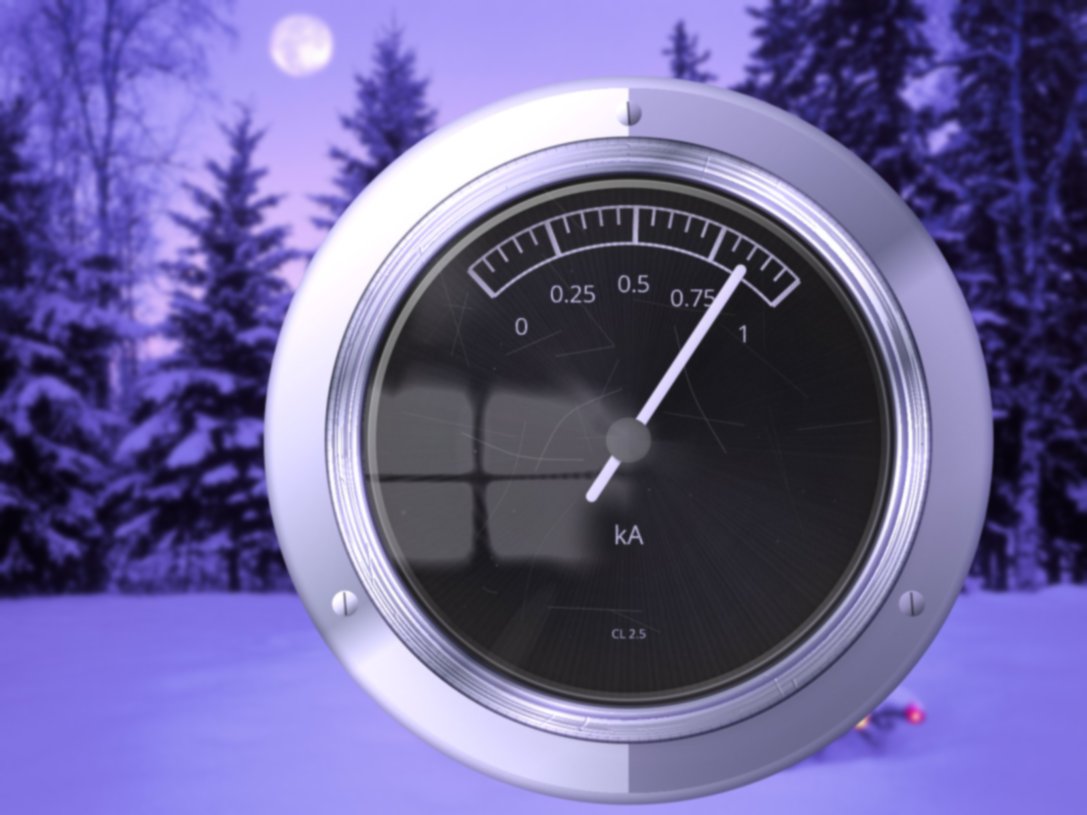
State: 0.85 (kA)
